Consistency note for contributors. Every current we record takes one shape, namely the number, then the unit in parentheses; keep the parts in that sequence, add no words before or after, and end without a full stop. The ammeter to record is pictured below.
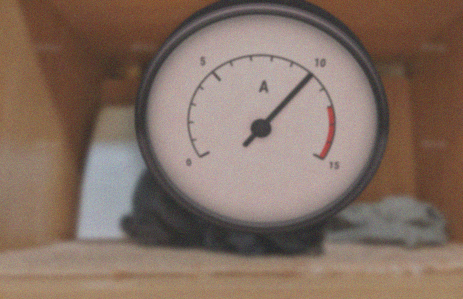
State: 10 (A)
